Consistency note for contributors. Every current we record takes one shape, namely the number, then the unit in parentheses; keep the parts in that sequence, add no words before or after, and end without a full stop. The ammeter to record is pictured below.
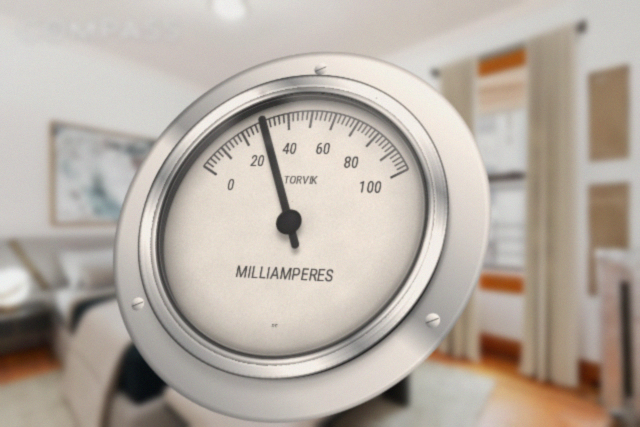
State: 30 (mA)
